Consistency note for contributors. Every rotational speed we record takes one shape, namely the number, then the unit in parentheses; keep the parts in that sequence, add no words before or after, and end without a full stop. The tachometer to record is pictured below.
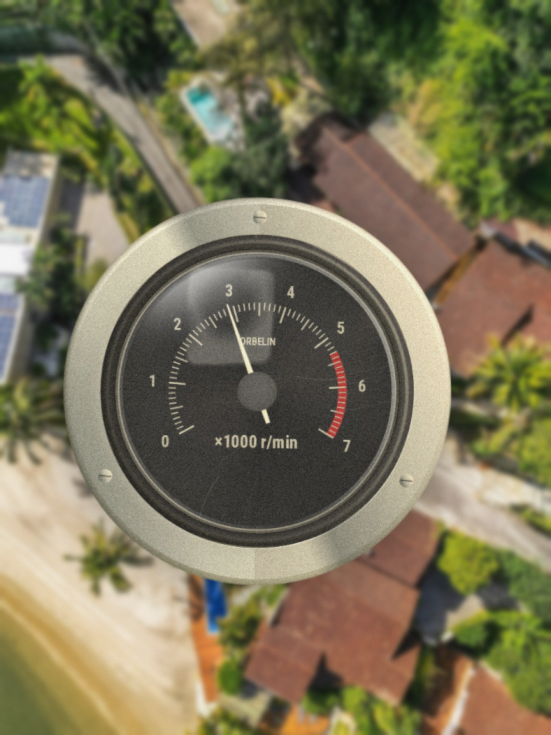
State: 2900 (rpm)
